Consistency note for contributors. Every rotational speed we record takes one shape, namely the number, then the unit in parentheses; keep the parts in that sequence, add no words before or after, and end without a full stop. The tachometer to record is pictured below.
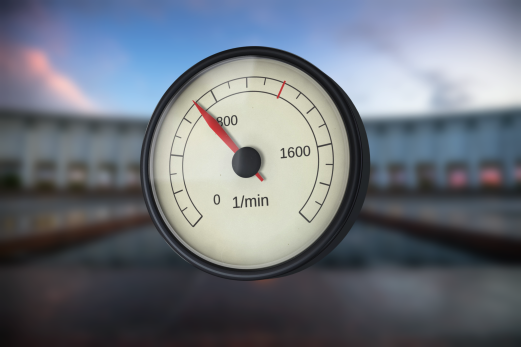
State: 700 (rpm)
